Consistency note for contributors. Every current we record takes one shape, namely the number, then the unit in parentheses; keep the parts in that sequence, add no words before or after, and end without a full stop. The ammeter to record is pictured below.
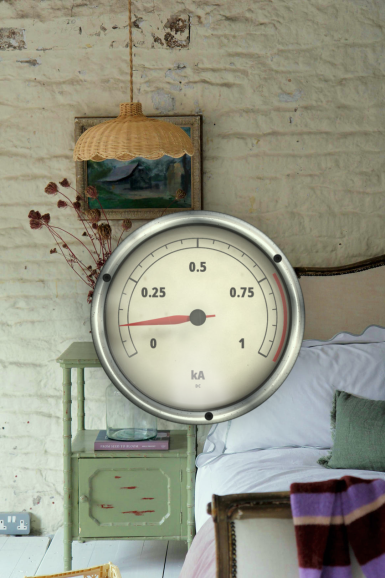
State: 0.1 (kA)
